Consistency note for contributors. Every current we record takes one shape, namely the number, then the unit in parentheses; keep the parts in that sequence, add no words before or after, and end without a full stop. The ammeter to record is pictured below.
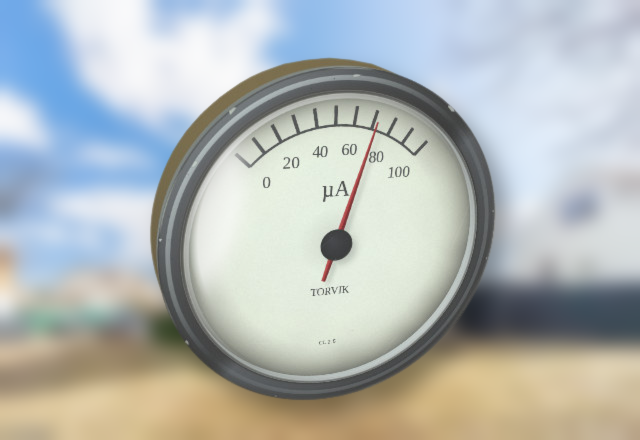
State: 70 (µA)
